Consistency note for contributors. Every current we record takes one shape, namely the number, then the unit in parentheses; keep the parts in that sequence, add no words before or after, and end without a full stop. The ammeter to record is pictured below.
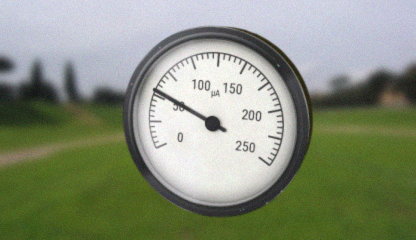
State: 55 (µA)
